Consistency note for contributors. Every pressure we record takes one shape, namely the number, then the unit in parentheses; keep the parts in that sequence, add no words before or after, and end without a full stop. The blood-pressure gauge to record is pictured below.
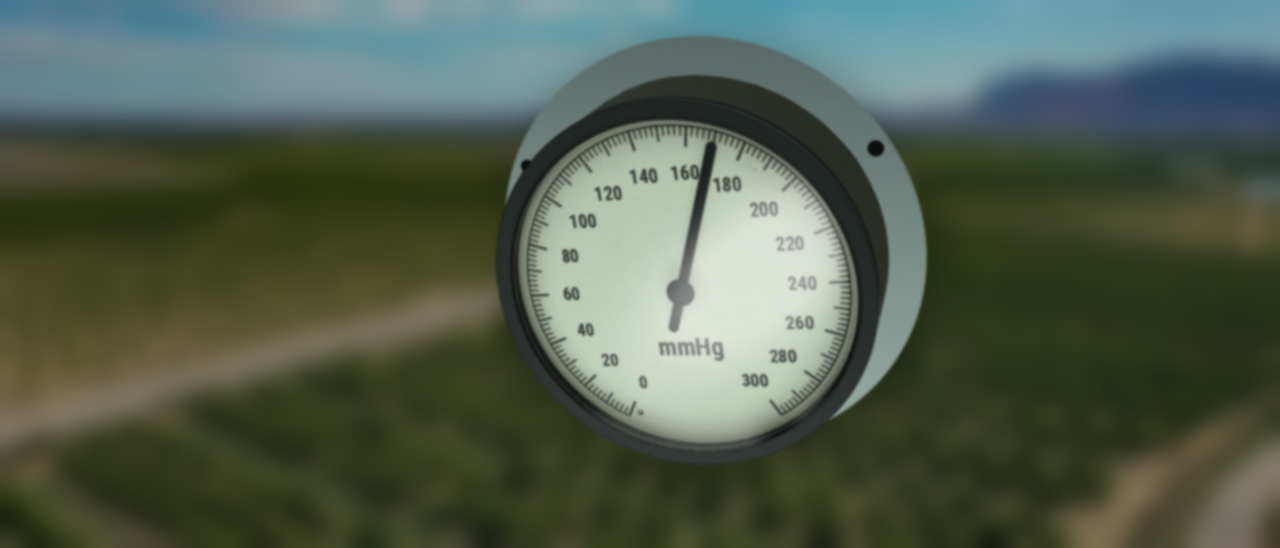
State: 170 (mmHg)
